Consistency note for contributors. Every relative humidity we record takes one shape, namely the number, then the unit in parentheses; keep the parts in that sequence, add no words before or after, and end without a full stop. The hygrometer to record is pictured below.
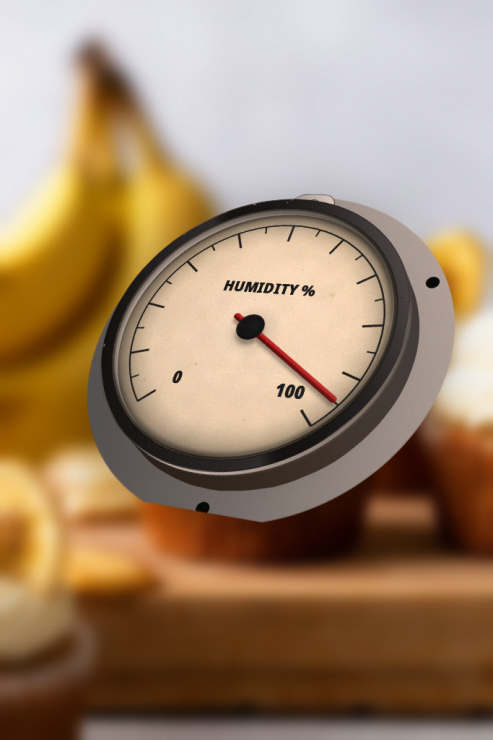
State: 95 (%)
